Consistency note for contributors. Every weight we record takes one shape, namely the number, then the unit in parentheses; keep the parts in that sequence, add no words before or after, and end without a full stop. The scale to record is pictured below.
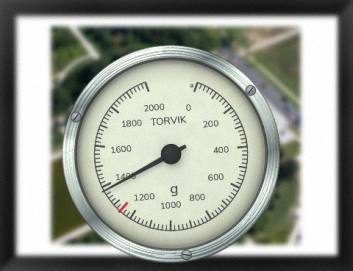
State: 1380 (g)
